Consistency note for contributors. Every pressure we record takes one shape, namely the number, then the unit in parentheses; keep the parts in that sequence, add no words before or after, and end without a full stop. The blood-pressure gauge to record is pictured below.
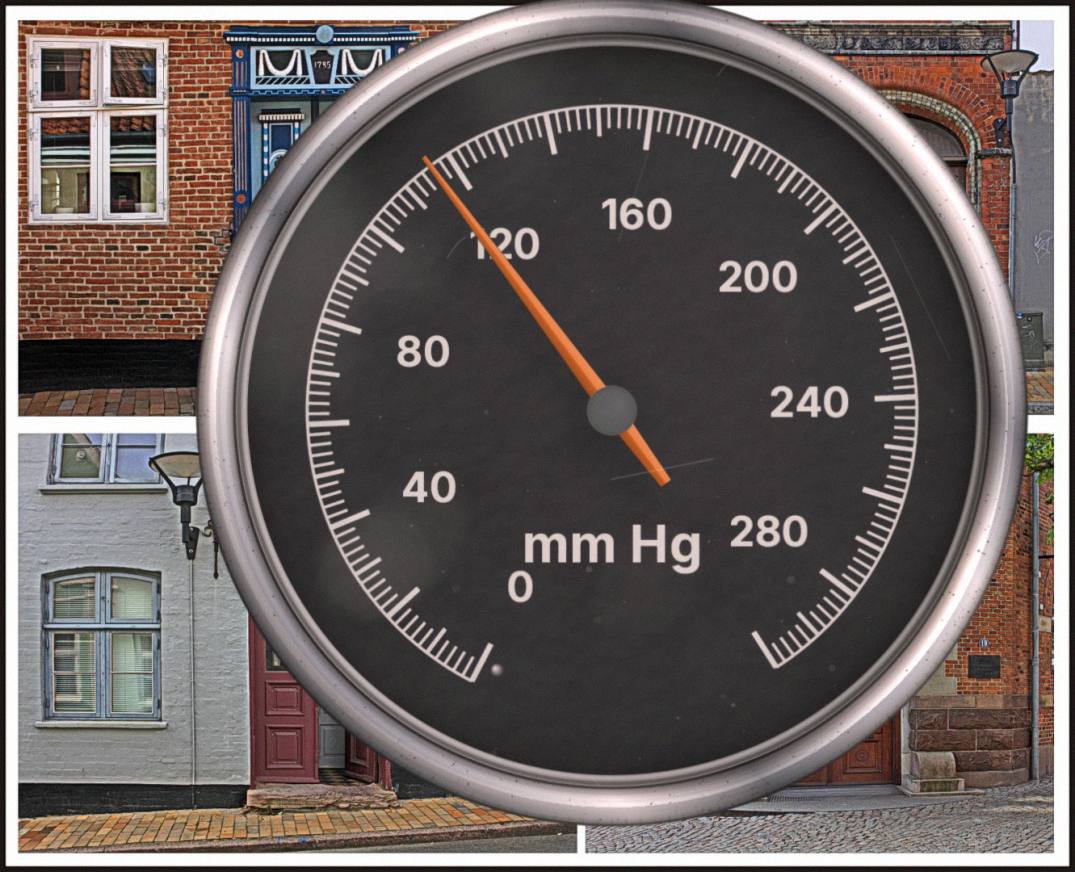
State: 116 (mmHg)
